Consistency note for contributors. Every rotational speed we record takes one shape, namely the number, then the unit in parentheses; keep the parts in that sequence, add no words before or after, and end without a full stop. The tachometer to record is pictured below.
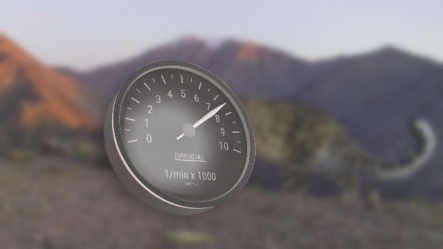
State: 7500 (rpm)
